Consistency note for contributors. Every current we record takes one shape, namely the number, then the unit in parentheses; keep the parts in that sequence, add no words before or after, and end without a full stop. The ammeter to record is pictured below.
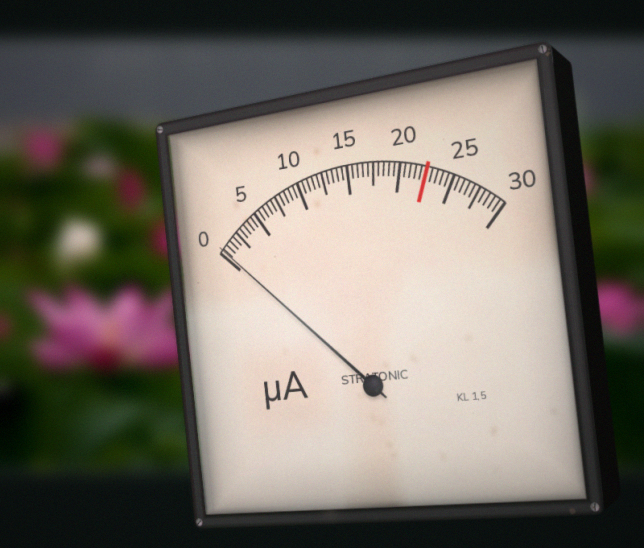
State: 0.5 (µA)
